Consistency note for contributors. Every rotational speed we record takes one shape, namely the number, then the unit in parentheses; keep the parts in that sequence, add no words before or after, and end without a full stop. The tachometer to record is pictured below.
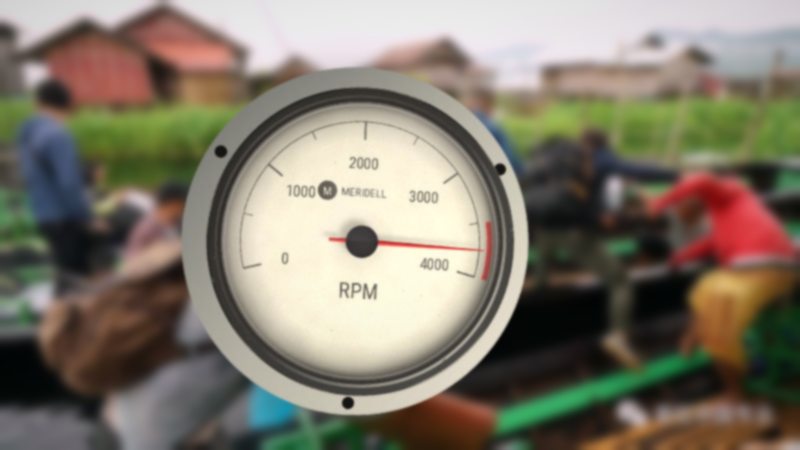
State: 3750 (rpm)
